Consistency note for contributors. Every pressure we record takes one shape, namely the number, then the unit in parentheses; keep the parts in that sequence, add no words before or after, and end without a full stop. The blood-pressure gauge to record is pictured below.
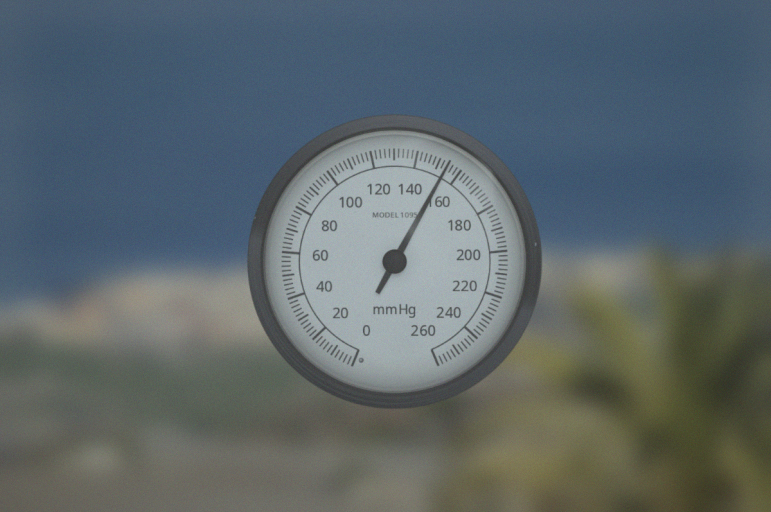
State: 154 (mmHg)
